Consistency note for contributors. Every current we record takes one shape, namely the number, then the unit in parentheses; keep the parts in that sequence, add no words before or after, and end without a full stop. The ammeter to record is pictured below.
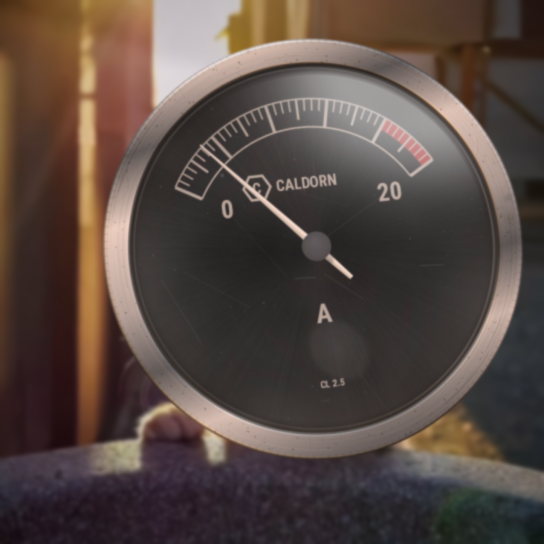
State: 3 (A)
